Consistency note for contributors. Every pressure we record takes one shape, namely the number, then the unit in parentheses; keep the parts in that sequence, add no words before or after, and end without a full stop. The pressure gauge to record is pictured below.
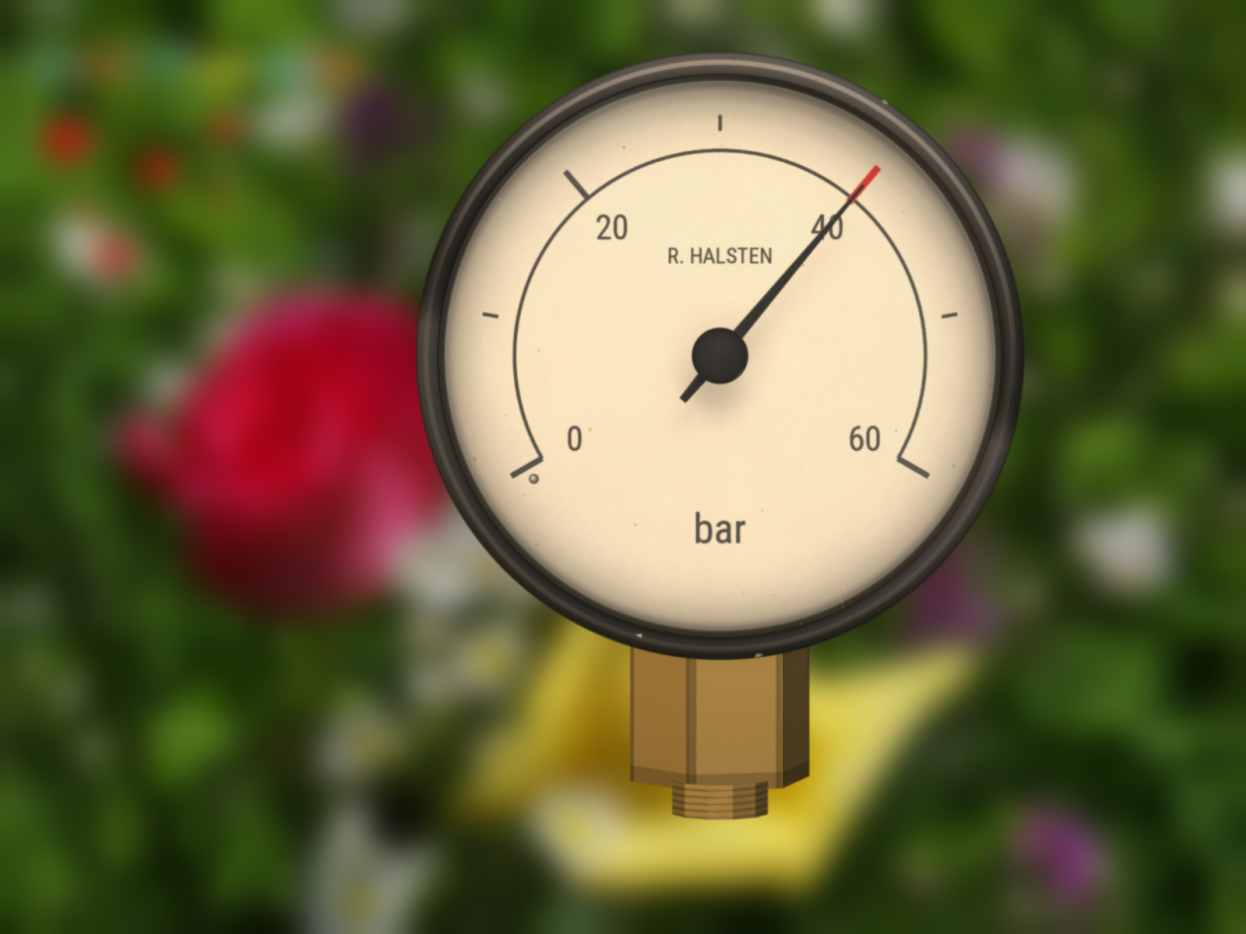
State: 40 (bar)
